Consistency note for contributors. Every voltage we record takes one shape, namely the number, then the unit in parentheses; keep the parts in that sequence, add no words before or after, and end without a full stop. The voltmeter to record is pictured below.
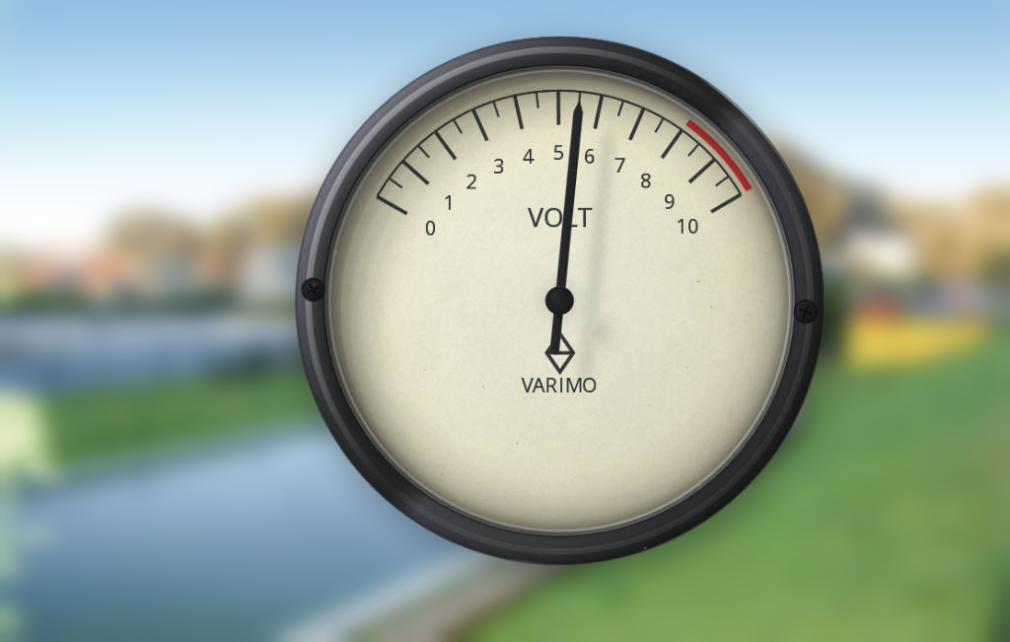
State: 5.5 (V)
